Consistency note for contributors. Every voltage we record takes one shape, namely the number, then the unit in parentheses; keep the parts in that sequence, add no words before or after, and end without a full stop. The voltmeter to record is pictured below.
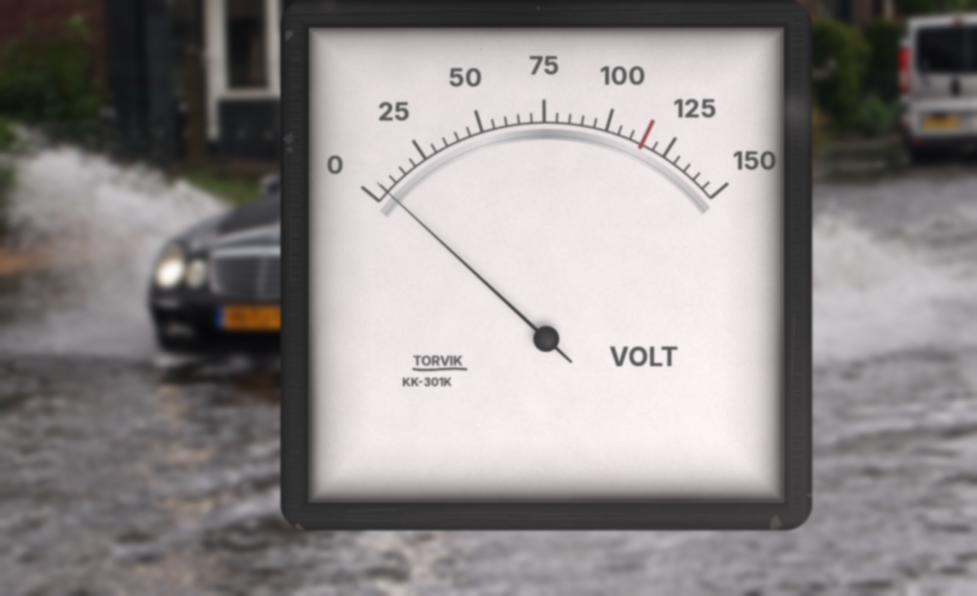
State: 5 (V)
